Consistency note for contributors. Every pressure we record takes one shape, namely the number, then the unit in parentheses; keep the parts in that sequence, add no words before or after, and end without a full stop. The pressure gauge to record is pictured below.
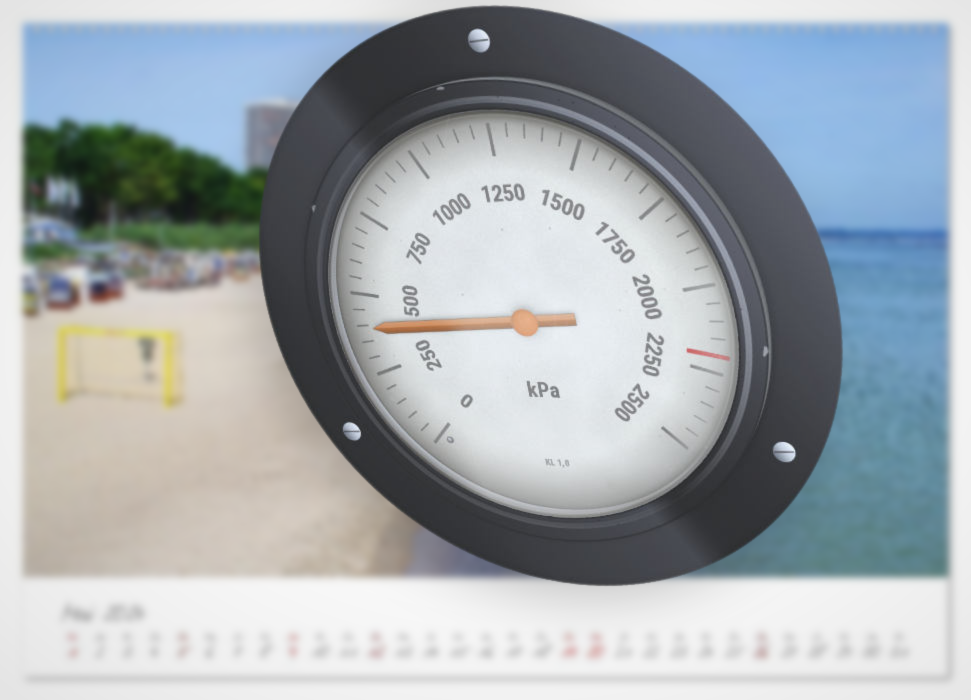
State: 400 (kPa)
